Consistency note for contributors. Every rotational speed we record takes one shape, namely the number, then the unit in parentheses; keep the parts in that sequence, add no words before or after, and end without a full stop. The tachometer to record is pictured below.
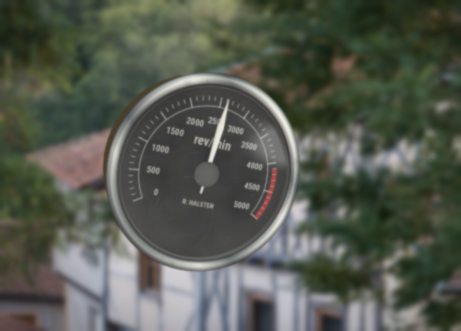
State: 2600 (rpm)
